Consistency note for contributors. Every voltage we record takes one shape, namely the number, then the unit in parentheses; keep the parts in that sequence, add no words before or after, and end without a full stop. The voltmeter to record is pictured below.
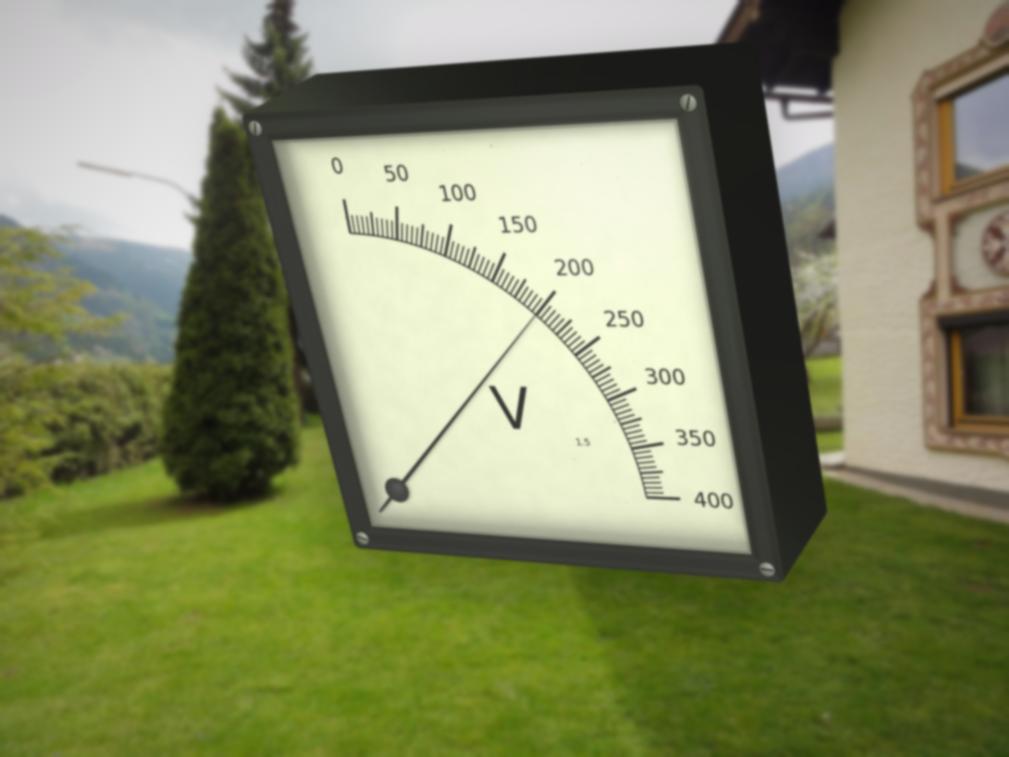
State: 200 (V)
